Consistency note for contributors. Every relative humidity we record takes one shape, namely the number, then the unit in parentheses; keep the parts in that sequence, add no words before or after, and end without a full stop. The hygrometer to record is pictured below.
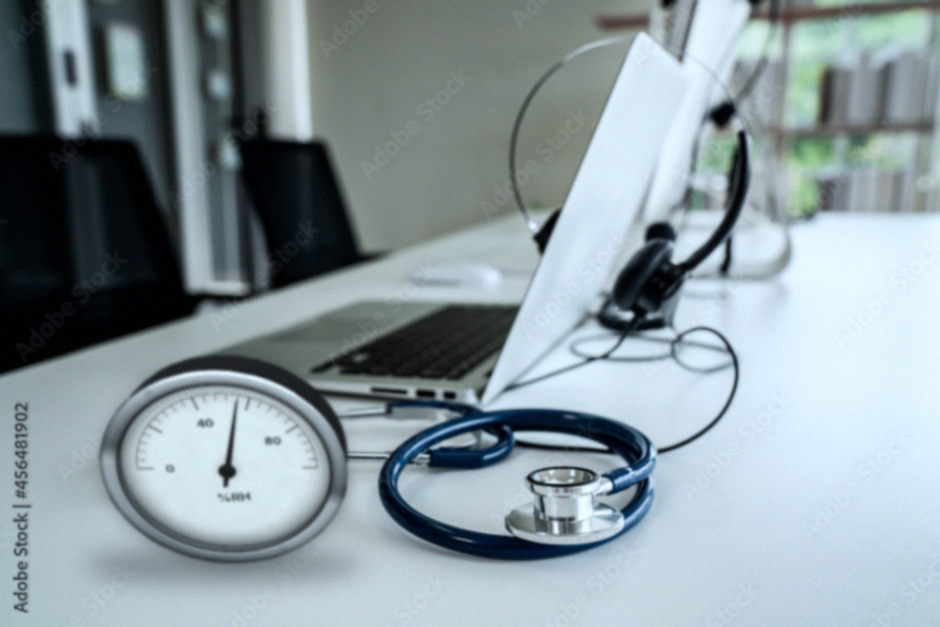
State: 56 (%)
